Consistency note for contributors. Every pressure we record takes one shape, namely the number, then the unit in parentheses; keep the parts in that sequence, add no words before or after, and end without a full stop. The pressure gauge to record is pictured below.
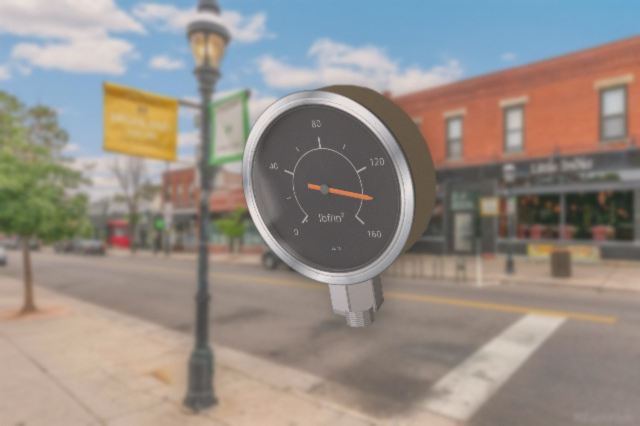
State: 140 (psi)
